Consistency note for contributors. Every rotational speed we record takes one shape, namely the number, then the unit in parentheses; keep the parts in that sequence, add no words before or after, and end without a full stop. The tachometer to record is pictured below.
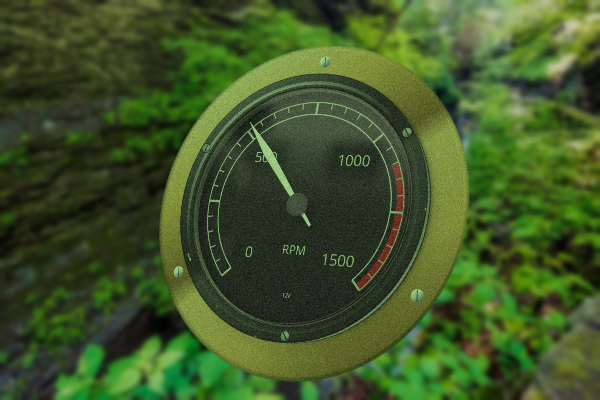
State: 525 (rpm)
